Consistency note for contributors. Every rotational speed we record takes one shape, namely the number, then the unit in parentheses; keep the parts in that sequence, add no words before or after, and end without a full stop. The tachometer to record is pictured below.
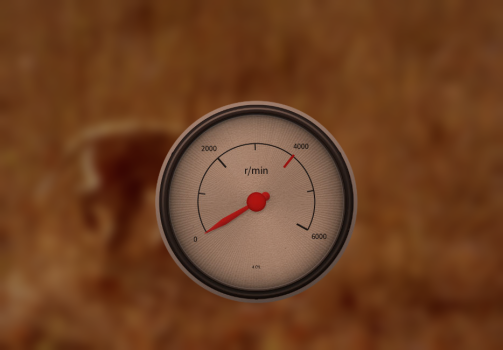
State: 0 (rpm)
